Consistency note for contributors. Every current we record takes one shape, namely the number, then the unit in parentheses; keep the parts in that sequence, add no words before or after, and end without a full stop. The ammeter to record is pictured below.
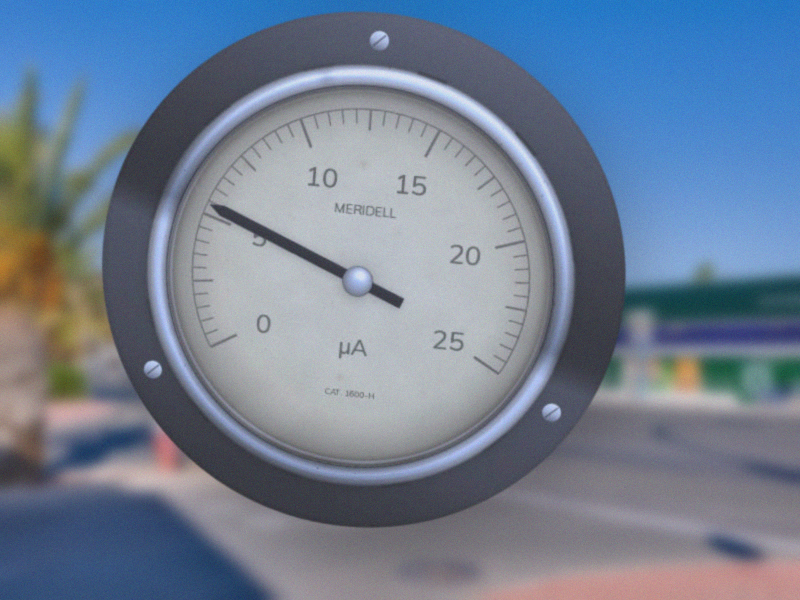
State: 5.5 (µA)
